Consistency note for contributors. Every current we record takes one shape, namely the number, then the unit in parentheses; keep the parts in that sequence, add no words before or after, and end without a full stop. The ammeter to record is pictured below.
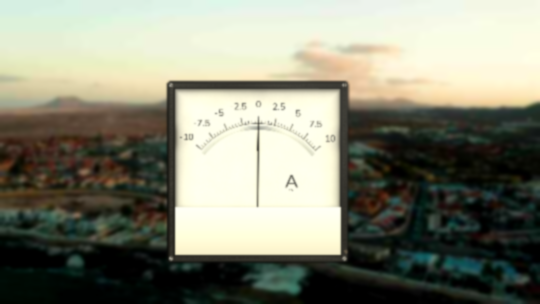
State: 0 (A)
